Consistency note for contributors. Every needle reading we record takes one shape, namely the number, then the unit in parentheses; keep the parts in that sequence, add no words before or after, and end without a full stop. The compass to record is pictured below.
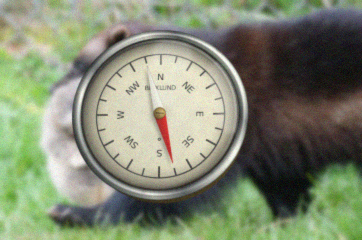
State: 165 (°)
